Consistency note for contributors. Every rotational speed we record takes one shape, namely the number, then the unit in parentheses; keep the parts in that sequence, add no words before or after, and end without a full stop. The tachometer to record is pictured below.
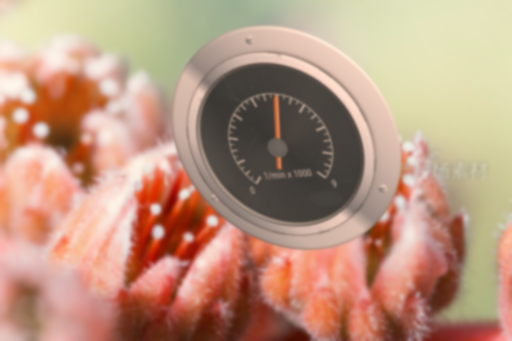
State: 5000 (rpm)
